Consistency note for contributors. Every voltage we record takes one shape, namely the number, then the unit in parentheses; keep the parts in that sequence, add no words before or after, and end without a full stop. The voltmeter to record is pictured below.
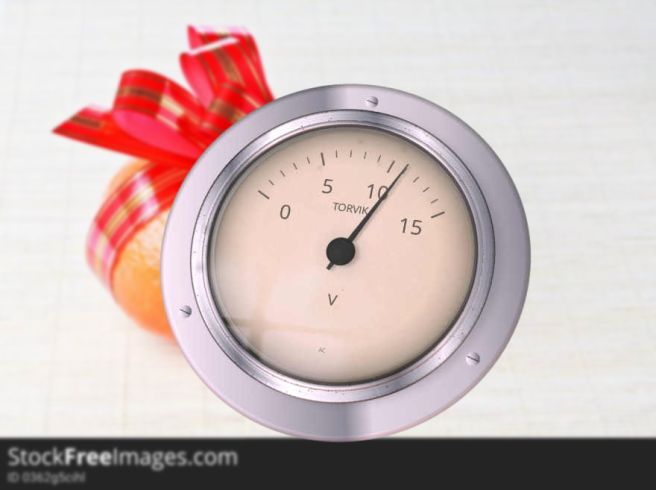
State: 11 (V)
